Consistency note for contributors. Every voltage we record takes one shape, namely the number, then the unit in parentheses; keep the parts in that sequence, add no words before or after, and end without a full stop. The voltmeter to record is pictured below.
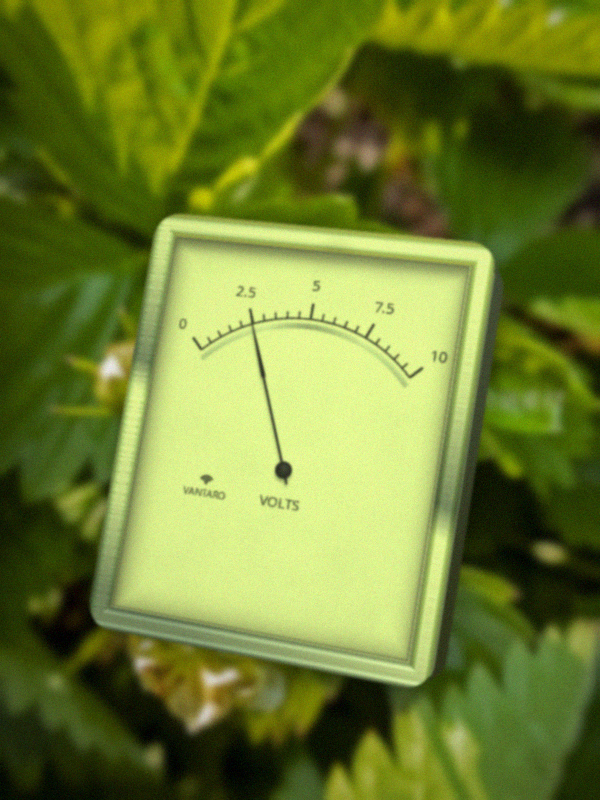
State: 2.5 (V)
